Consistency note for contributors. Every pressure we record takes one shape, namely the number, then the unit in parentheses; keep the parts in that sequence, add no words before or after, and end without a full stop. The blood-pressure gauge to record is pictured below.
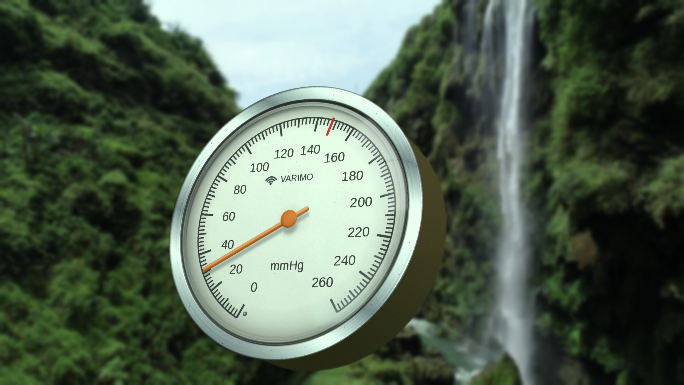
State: 30 (mmHg)
